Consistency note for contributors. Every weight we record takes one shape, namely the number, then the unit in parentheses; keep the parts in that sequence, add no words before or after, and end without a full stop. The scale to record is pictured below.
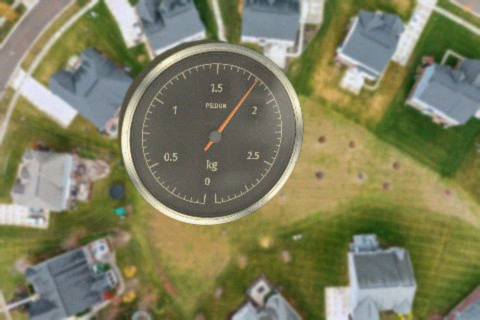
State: 1.8 (kg)
